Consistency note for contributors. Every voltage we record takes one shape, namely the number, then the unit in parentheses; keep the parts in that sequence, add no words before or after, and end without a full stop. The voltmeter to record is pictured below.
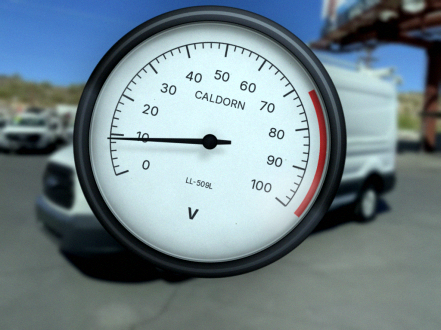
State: 9 (V)
